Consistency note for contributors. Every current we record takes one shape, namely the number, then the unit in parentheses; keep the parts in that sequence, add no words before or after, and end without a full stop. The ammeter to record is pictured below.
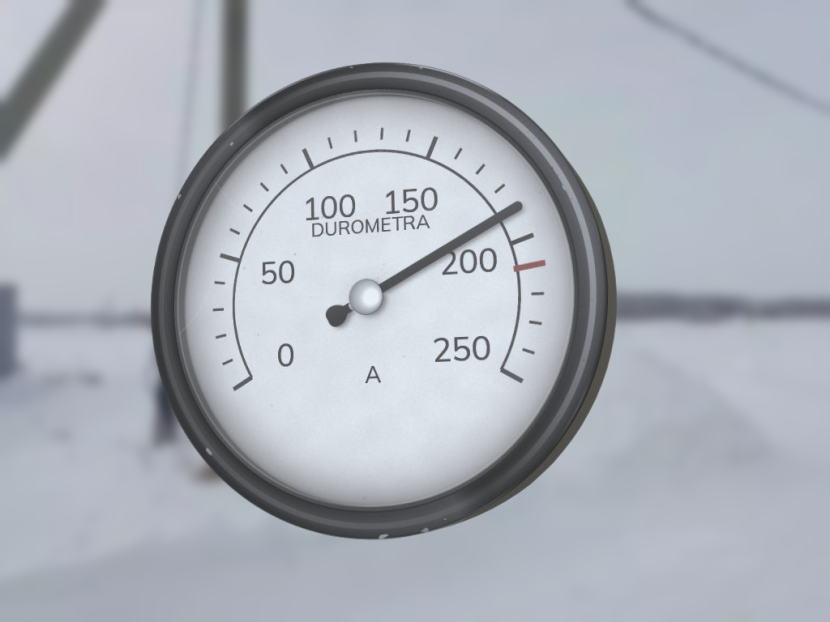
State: 190 (A)
